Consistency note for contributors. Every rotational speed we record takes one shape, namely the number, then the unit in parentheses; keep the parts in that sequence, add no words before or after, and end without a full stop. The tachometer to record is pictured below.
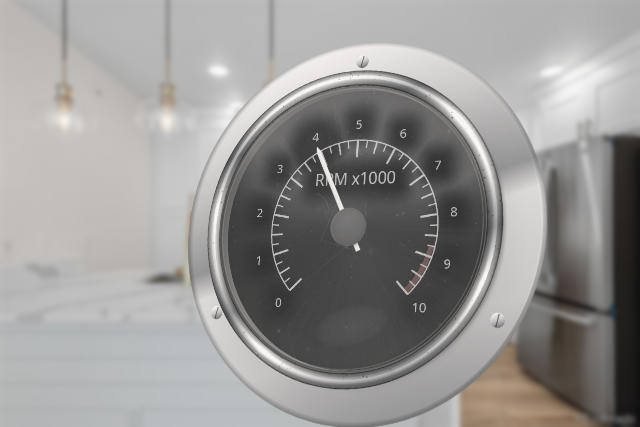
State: 4000 (rpm)
